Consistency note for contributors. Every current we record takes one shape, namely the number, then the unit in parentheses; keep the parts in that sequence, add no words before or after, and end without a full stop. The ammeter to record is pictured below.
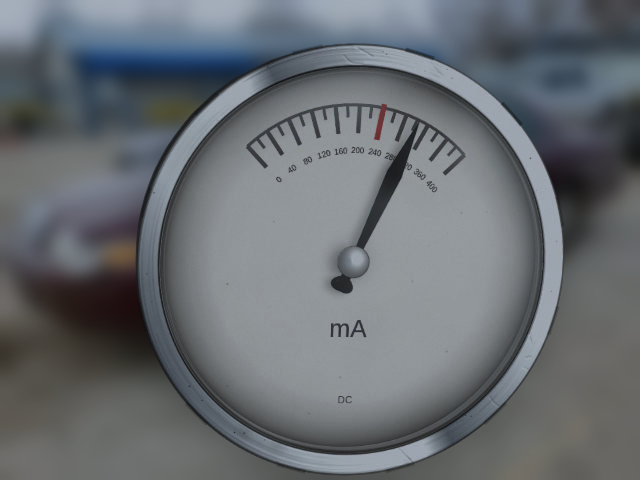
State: 300 (mA)
